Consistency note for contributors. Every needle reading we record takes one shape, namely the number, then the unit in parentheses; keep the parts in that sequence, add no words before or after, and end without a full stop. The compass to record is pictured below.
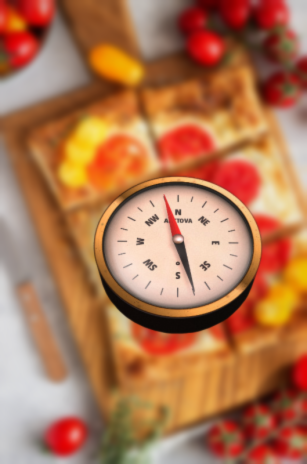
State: 345 (°)
